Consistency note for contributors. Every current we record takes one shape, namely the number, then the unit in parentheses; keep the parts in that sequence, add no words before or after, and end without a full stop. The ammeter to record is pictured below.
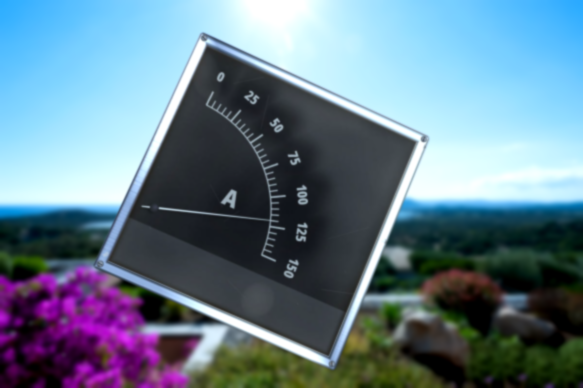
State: 120 (A)
